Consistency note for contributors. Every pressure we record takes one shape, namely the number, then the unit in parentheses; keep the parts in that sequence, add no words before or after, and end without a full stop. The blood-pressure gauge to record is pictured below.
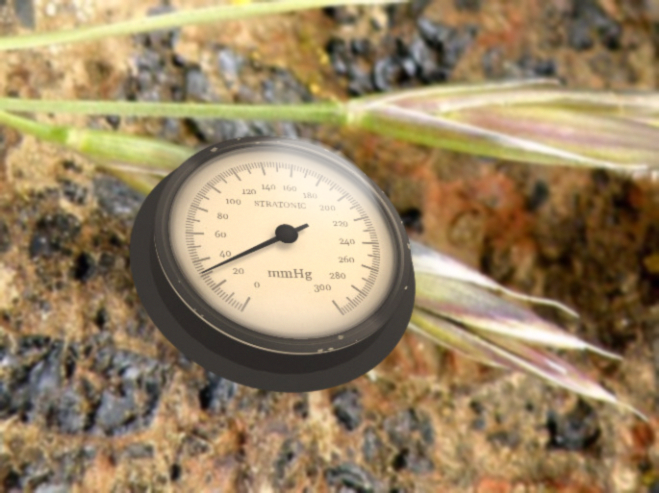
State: 30 (mmHg)
